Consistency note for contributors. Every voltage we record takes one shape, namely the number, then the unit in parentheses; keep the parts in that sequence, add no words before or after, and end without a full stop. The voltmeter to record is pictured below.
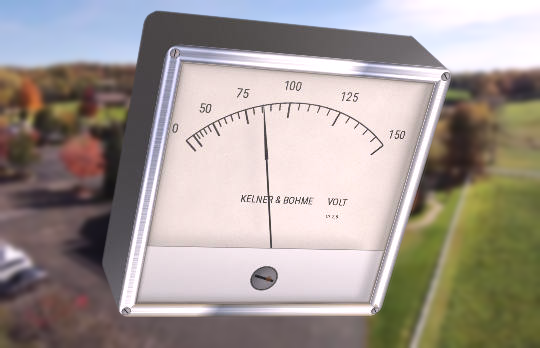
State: 85 (V)
